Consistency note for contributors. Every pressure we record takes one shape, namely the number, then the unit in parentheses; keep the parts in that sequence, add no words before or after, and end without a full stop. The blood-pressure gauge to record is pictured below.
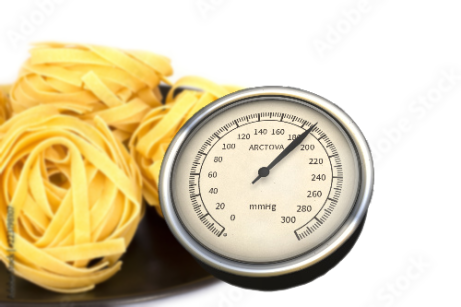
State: 190 (mmHg)
